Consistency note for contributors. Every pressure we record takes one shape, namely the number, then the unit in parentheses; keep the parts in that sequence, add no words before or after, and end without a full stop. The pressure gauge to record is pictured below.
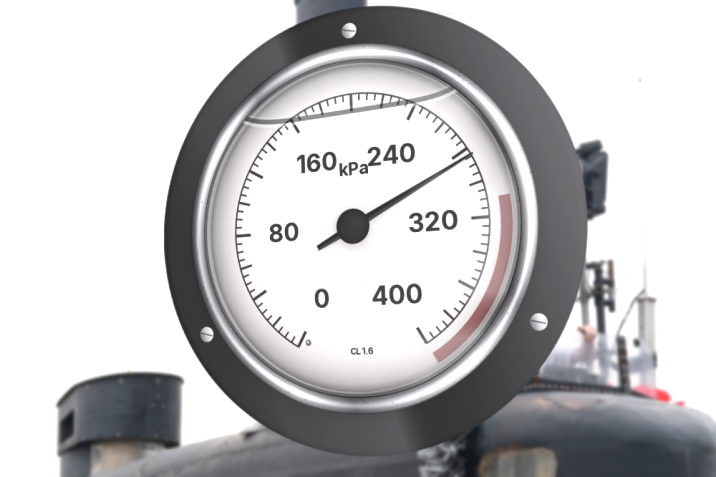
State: 285 (kPa)
